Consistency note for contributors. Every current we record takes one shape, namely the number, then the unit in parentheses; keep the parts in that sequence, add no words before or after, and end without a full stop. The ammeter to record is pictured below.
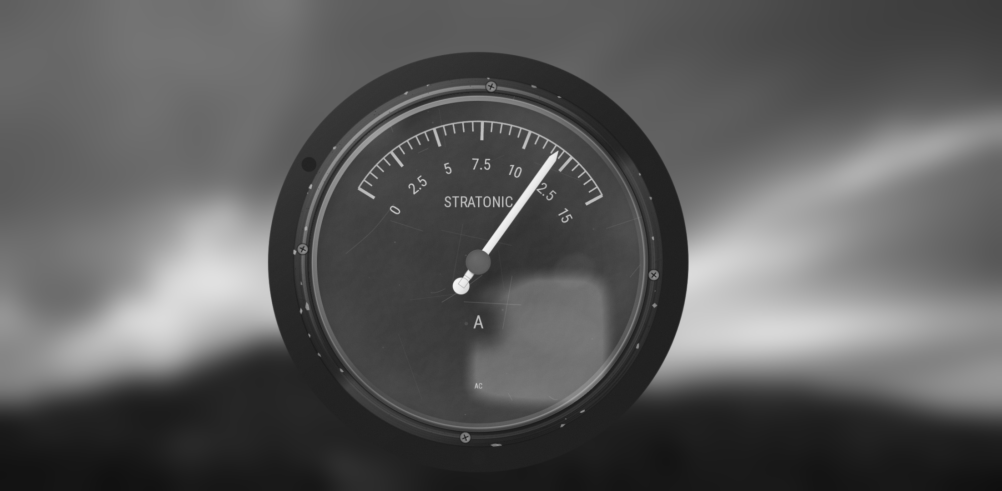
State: 11.75 (A)
